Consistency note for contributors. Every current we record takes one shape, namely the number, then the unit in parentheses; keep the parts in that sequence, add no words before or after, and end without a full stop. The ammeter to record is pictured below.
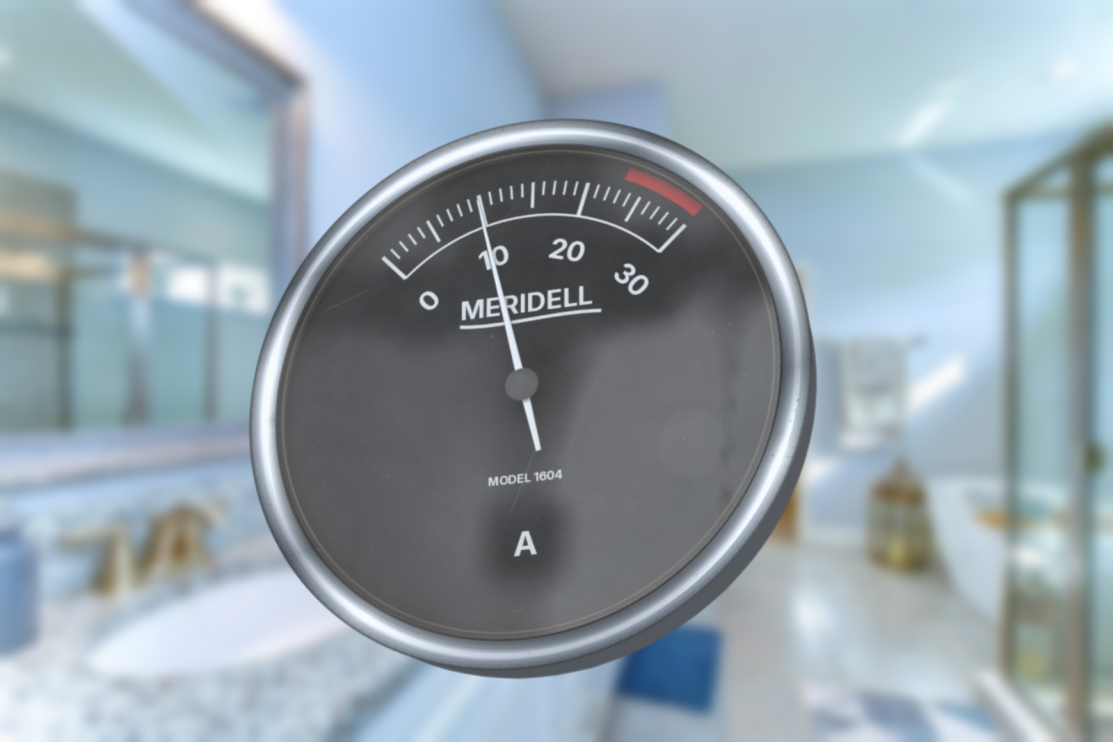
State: 10 (A)
